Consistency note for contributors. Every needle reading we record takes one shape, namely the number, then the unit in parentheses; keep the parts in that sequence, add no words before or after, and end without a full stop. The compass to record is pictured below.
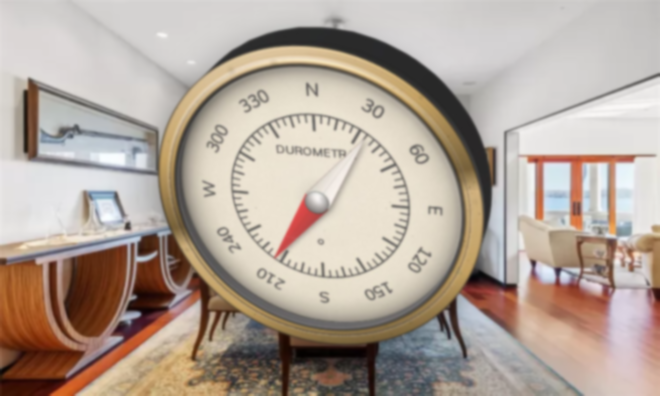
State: 215 (°)
